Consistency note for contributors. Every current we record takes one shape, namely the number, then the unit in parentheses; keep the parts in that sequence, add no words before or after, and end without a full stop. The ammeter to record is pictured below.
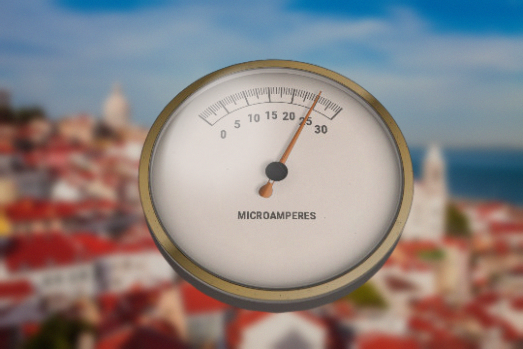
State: 25 (µA)
